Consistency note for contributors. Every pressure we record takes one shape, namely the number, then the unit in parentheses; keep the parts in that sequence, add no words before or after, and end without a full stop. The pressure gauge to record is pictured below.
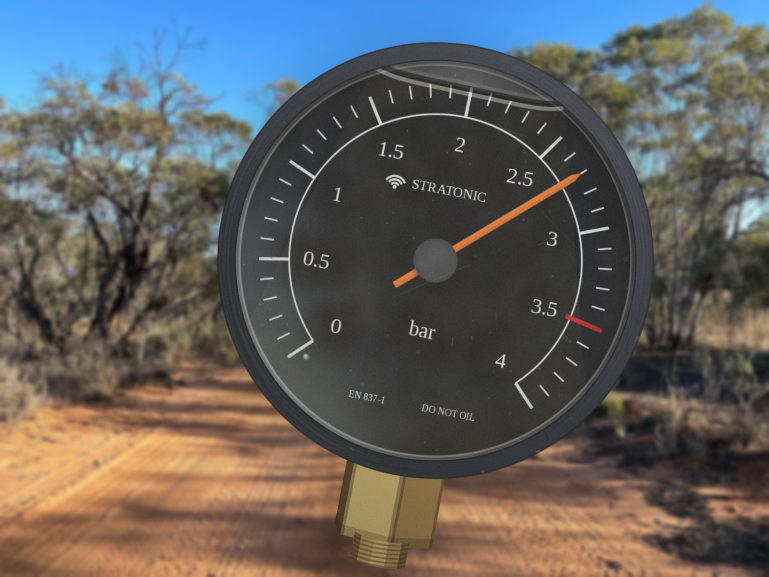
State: 2.7 (bar)
